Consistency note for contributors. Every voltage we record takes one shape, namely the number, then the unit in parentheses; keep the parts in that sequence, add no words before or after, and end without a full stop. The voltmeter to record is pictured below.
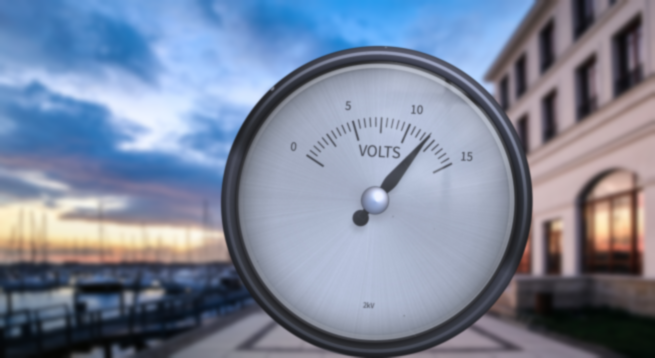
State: 12 (V)
